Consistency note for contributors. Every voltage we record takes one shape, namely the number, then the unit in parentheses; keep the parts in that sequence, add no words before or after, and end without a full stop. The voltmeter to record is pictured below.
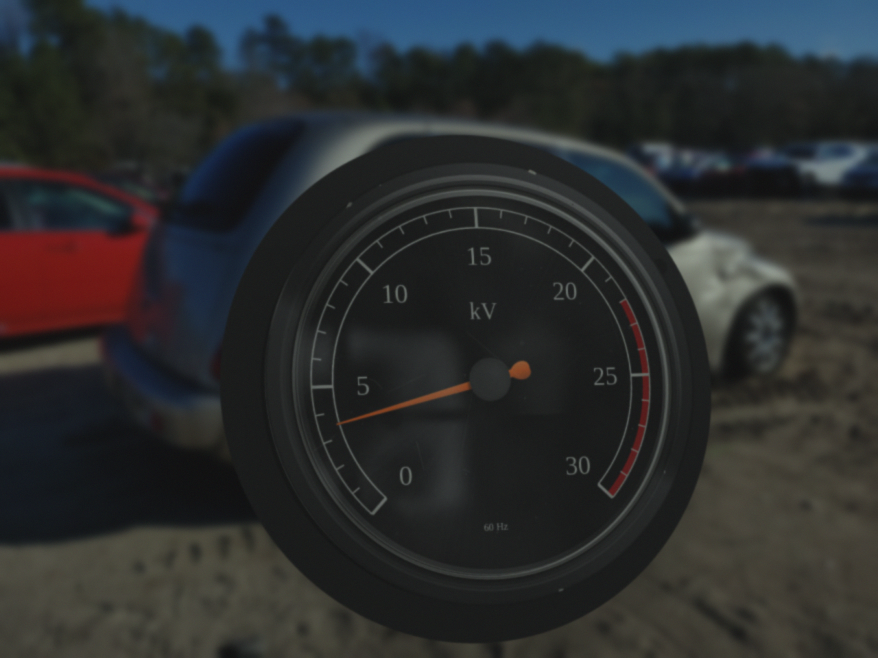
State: 3.5 (kV)
